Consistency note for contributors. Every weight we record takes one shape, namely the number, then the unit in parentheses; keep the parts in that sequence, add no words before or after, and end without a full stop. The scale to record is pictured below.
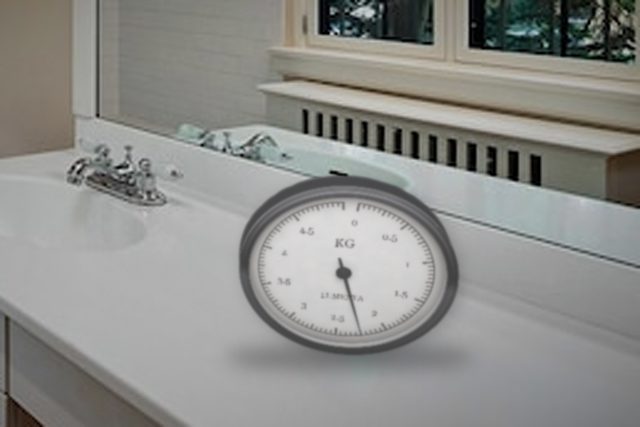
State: 2.25 (kg)
